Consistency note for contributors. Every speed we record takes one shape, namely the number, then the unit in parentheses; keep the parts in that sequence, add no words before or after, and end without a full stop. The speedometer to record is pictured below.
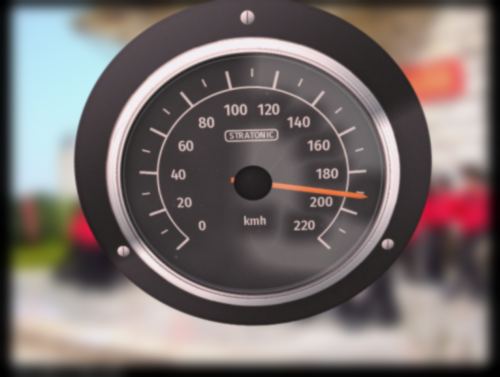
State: 190 (km/h)
